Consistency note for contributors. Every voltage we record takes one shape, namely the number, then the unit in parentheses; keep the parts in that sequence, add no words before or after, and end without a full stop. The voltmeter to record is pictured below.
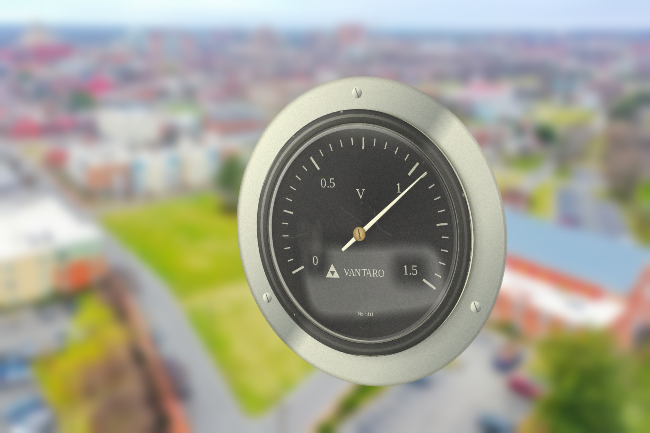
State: 1.05 (V)
